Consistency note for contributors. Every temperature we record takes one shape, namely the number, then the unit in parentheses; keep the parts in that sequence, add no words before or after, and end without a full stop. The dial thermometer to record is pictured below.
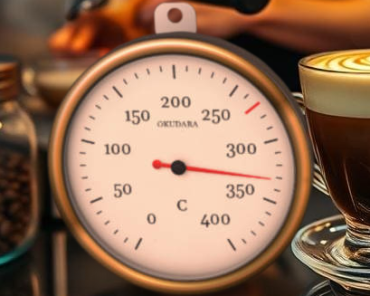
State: 330 (°C)
